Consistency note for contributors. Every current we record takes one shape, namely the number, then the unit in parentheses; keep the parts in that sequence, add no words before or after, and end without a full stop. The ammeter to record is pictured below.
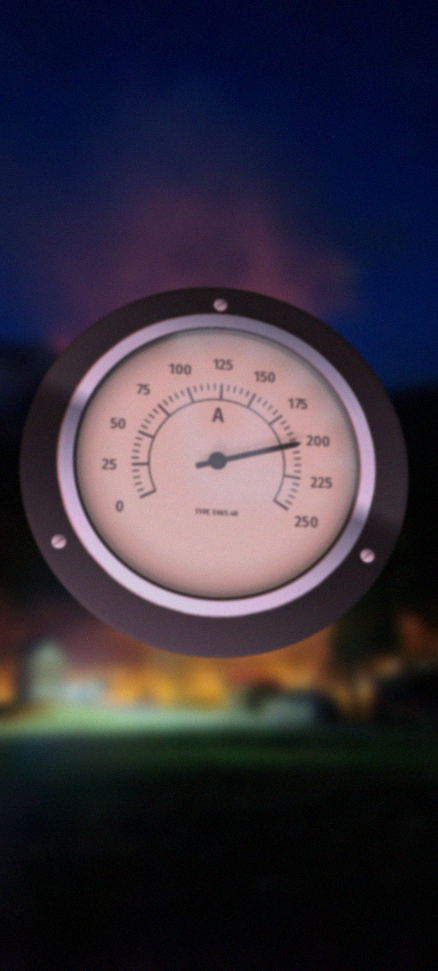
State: 200 (A)
